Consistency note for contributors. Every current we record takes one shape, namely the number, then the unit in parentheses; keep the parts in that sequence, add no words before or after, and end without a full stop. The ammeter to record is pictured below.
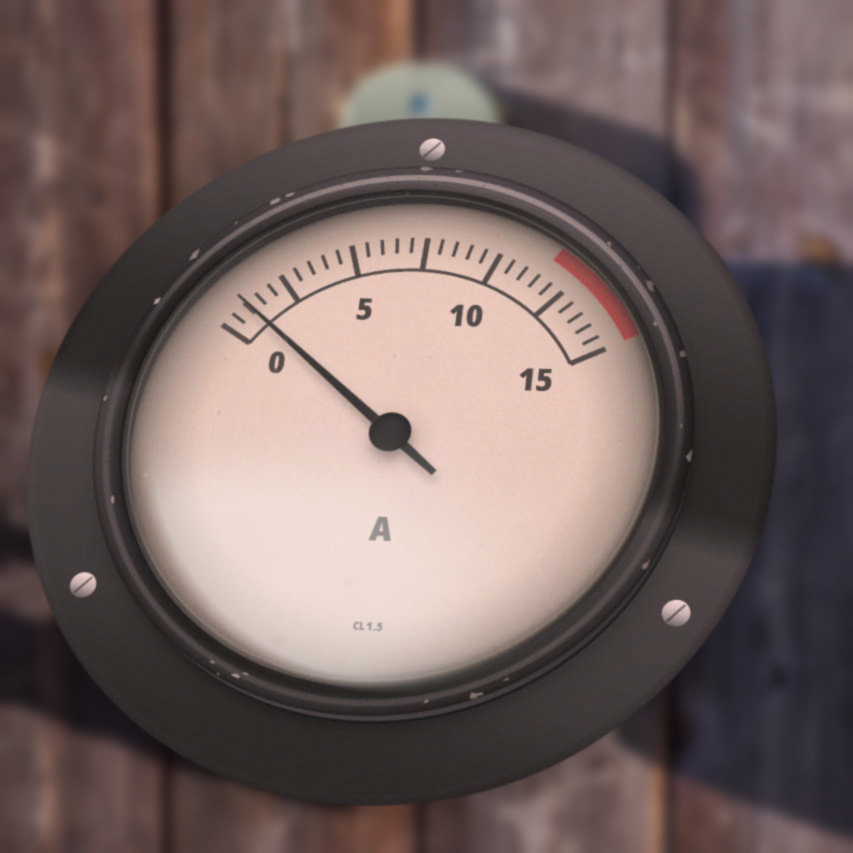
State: 1 (A)
